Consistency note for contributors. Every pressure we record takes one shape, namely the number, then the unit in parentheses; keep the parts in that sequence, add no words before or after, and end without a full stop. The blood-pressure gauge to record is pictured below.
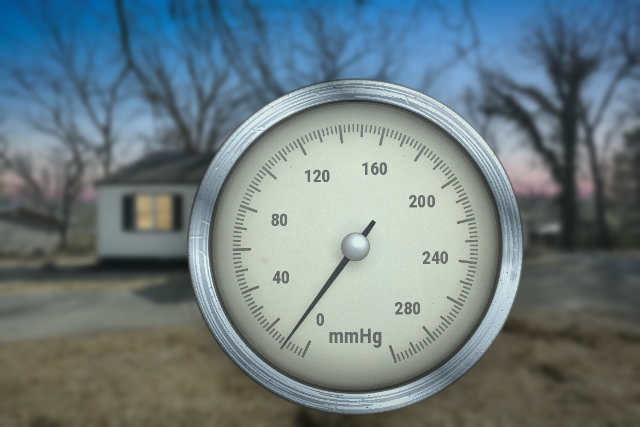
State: 10 (mmHg)
